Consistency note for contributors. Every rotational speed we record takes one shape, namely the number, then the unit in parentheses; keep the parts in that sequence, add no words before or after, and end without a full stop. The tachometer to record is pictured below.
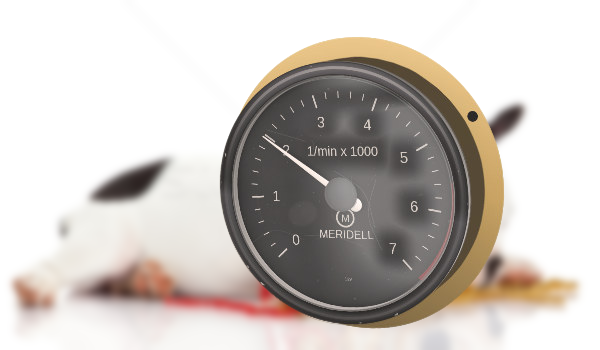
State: 2000 (rpm)
